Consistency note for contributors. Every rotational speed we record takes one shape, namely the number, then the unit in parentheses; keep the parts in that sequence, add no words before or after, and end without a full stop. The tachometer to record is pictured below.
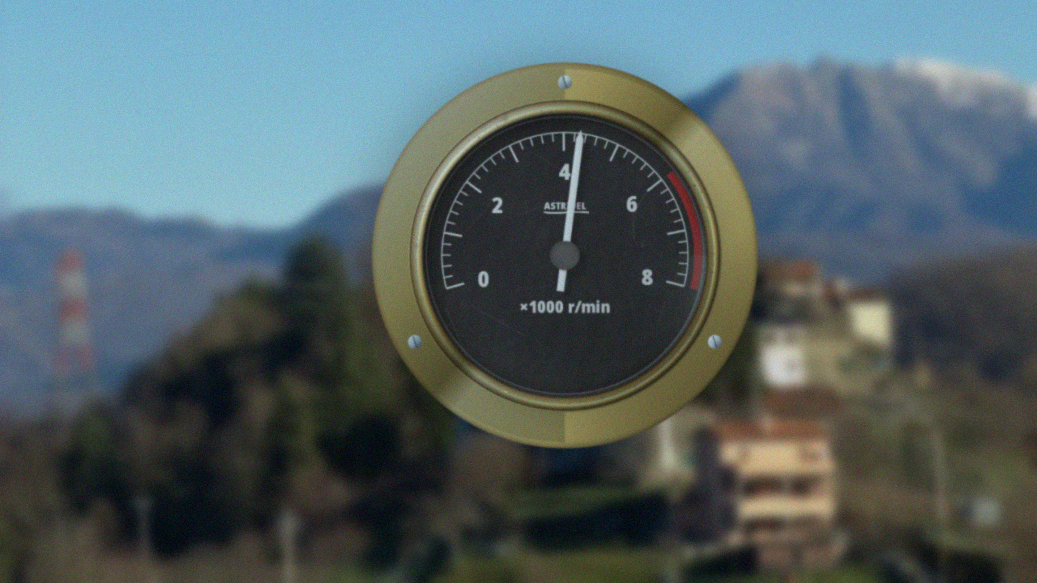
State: 4300 (rpm)
